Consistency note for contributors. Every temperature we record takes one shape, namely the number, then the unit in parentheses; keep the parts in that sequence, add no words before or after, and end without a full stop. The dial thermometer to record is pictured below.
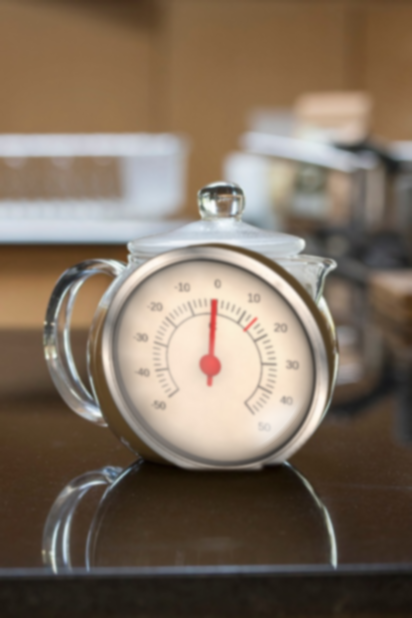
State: 0 (°C)
